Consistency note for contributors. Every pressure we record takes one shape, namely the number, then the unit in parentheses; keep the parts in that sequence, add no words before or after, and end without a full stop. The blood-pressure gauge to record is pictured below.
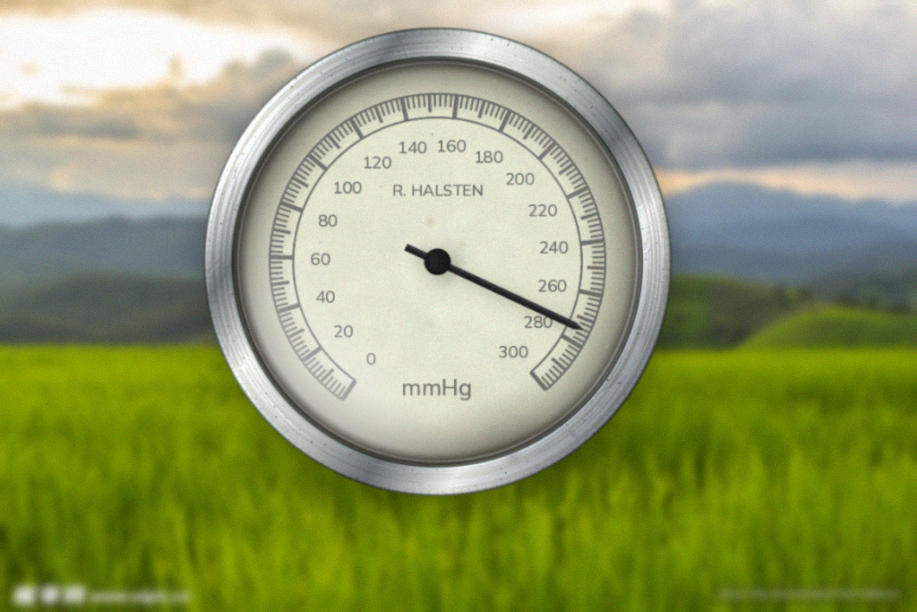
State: 274 (mmHg)
